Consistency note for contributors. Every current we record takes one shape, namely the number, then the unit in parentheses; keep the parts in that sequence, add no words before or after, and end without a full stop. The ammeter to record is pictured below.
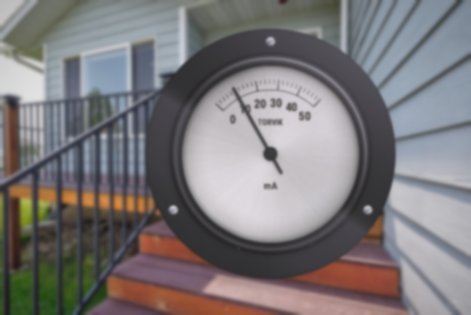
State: 10 (mA)
